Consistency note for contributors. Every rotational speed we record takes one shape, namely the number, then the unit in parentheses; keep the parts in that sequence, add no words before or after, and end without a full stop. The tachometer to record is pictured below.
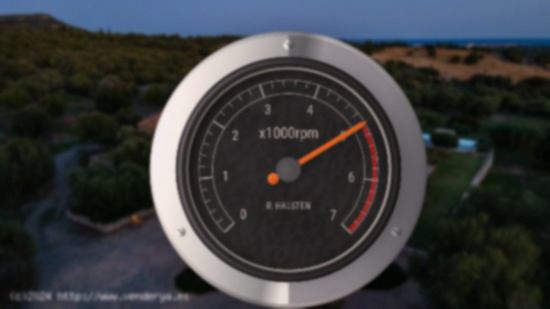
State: 5000 (rpm)
